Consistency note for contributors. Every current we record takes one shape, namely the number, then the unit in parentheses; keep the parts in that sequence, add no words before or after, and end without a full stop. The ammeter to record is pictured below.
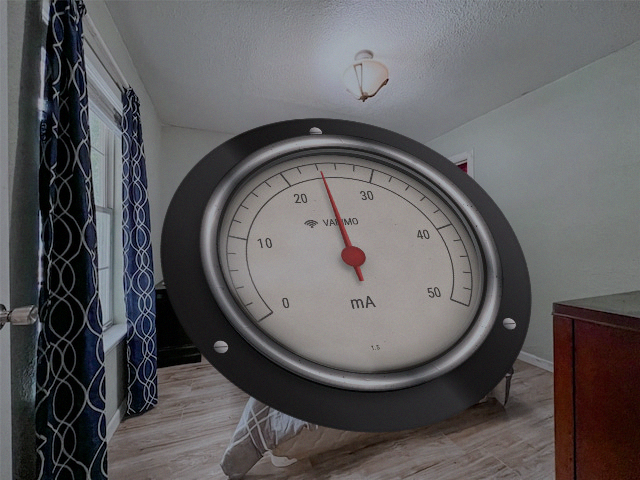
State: 24 (mA)
